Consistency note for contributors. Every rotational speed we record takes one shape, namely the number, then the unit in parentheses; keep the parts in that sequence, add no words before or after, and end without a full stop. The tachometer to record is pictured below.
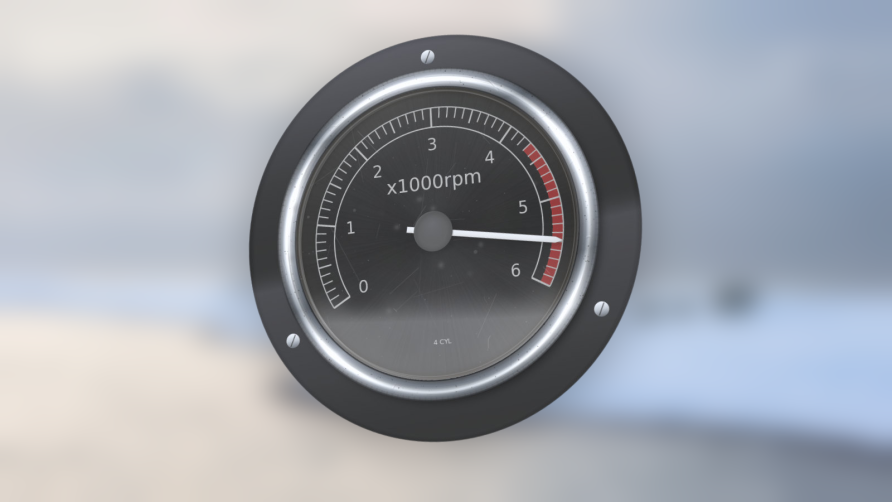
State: 5500 (rpm)
